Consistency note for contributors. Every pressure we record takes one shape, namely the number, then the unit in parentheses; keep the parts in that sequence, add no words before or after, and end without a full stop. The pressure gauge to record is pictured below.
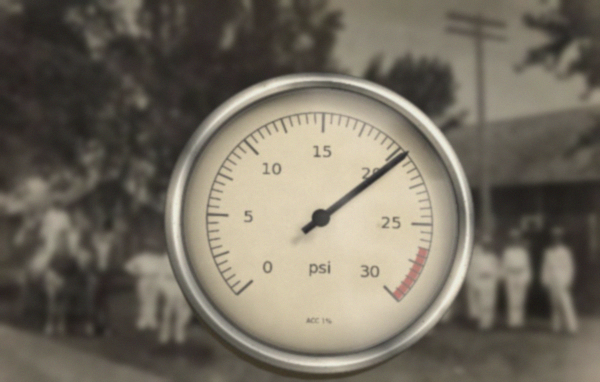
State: 20.5 (psi)
